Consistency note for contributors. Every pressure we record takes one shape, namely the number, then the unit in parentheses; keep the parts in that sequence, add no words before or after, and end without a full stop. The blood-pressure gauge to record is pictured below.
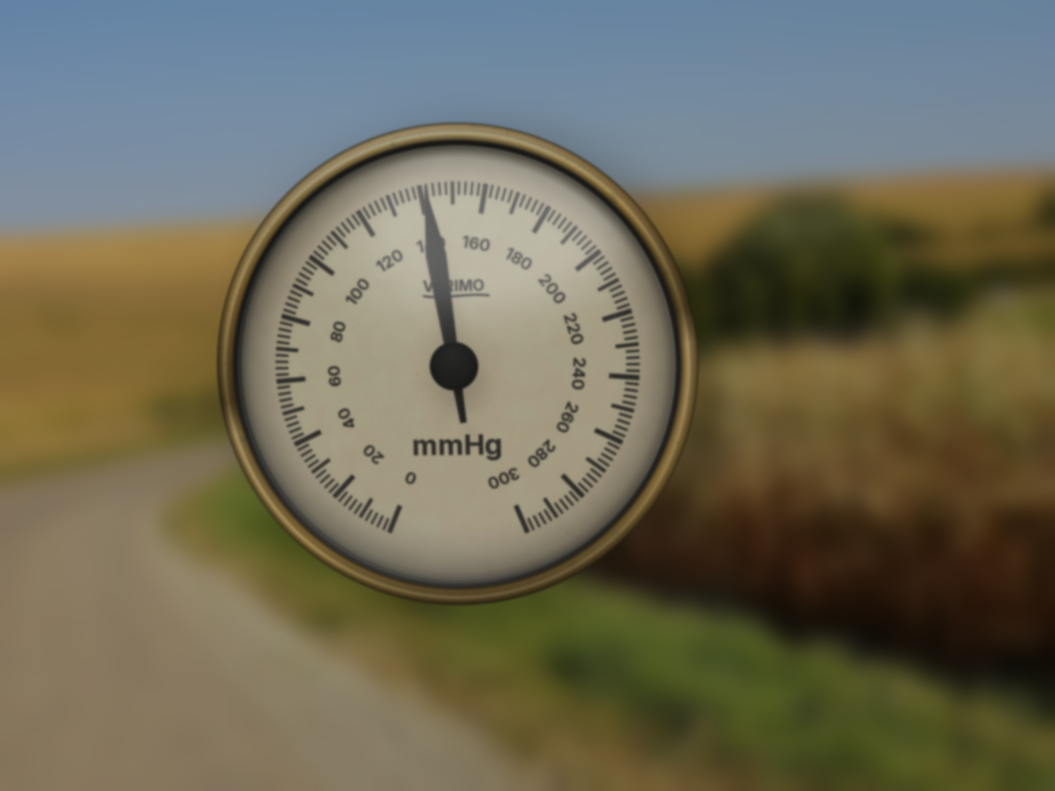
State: 142 (mmHg)
